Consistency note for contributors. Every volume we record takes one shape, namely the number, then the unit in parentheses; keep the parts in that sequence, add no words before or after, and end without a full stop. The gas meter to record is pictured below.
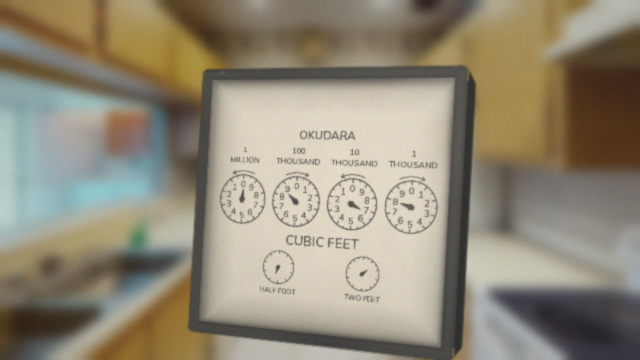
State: 986800 (ft³)
